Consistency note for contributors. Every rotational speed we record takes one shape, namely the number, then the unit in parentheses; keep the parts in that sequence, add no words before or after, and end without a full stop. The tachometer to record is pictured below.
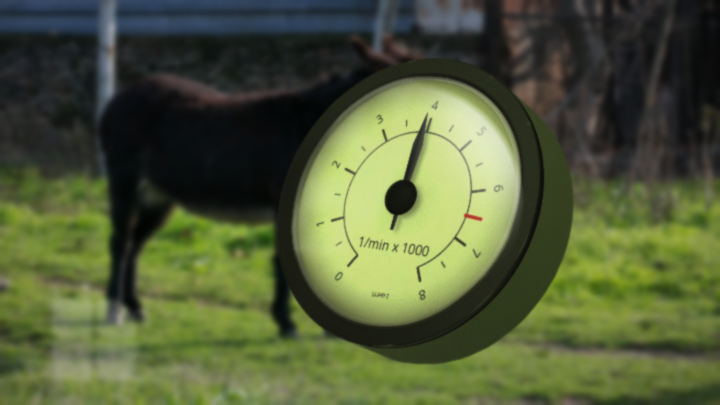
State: 4000 (rpm)
